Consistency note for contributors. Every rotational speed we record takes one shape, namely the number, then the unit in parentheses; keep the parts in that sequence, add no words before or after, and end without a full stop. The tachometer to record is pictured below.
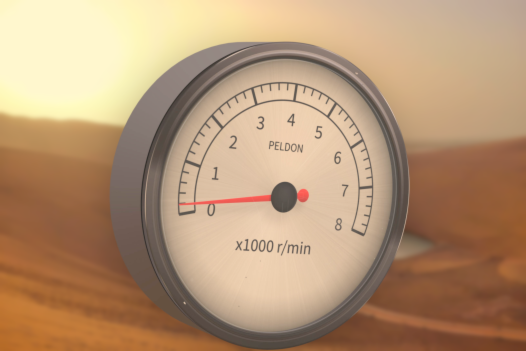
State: 200 (rpm)
